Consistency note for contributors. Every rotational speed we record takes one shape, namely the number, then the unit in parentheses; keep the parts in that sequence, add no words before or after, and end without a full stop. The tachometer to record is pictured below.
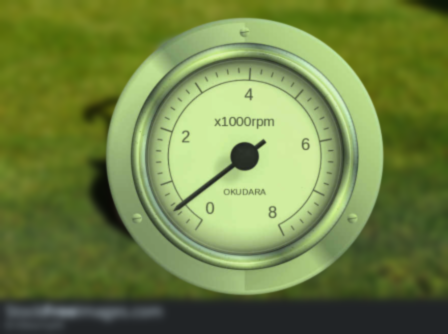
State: 500 (rpm)
